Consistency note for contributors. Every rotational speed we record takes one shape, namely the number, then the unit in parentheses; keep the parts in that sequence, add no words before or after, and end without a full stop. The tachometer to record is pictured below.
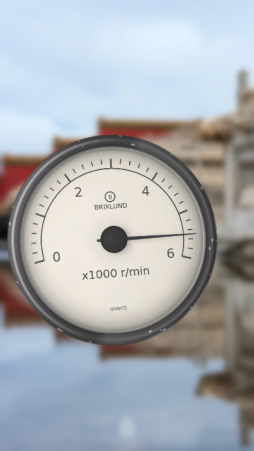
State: 5500 (rpm)
